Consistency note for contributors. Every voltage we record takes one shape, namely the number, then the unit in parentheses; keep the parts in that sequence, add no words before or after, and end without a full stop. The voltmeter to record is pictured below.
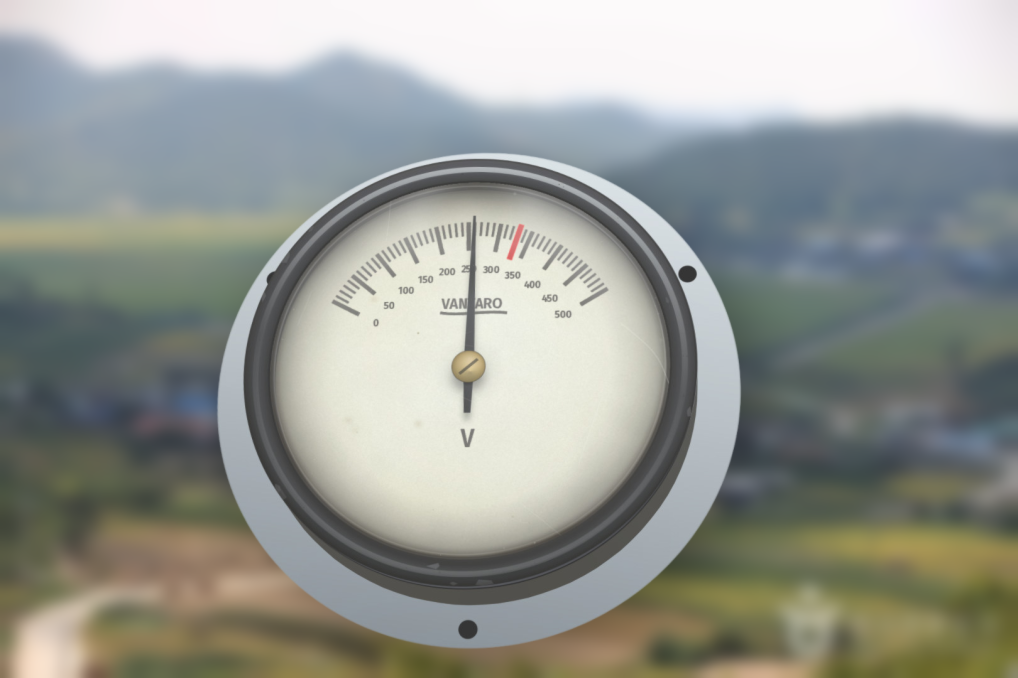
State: 260 (V)
